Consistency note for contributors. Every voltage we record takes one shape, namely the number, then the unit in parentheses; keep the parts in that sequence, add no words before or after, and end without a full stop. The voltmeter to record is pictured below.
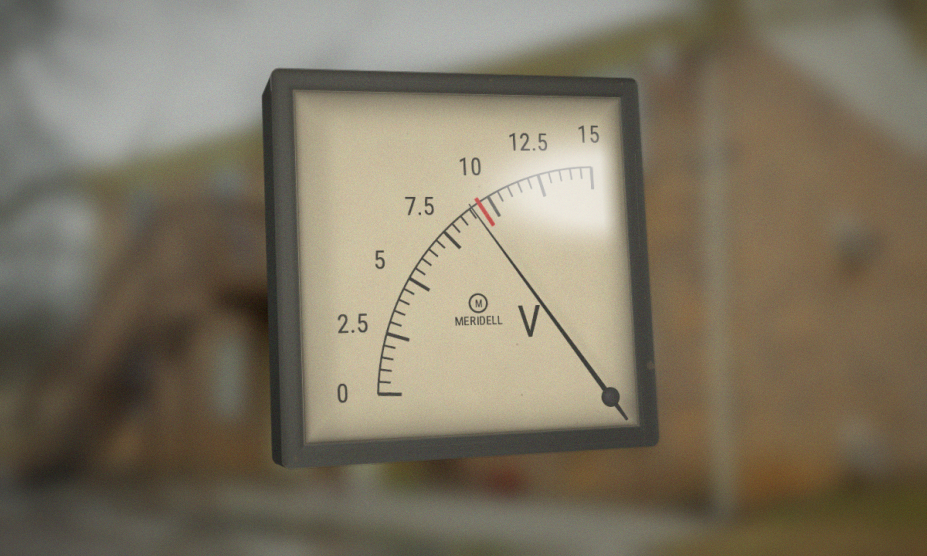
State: 9 (V)
